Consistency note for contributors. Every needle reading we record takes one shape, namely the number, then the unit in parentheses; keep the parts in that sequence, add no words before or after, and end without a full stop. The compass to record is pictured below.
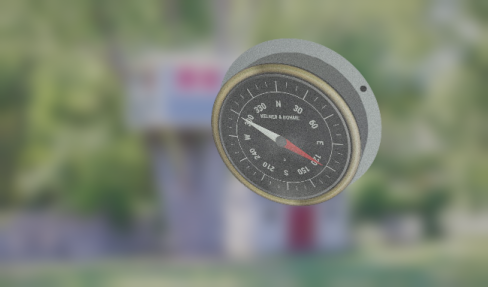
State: 120 (°)
